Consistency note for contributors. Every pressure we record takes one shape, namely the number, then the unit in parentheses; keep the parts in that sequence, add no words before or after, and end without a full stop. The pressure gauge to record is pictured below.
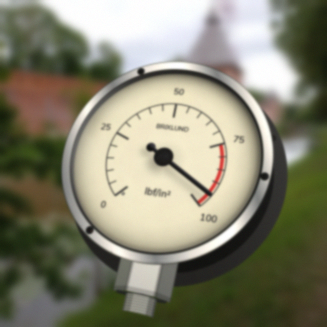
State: 95 (psi)
